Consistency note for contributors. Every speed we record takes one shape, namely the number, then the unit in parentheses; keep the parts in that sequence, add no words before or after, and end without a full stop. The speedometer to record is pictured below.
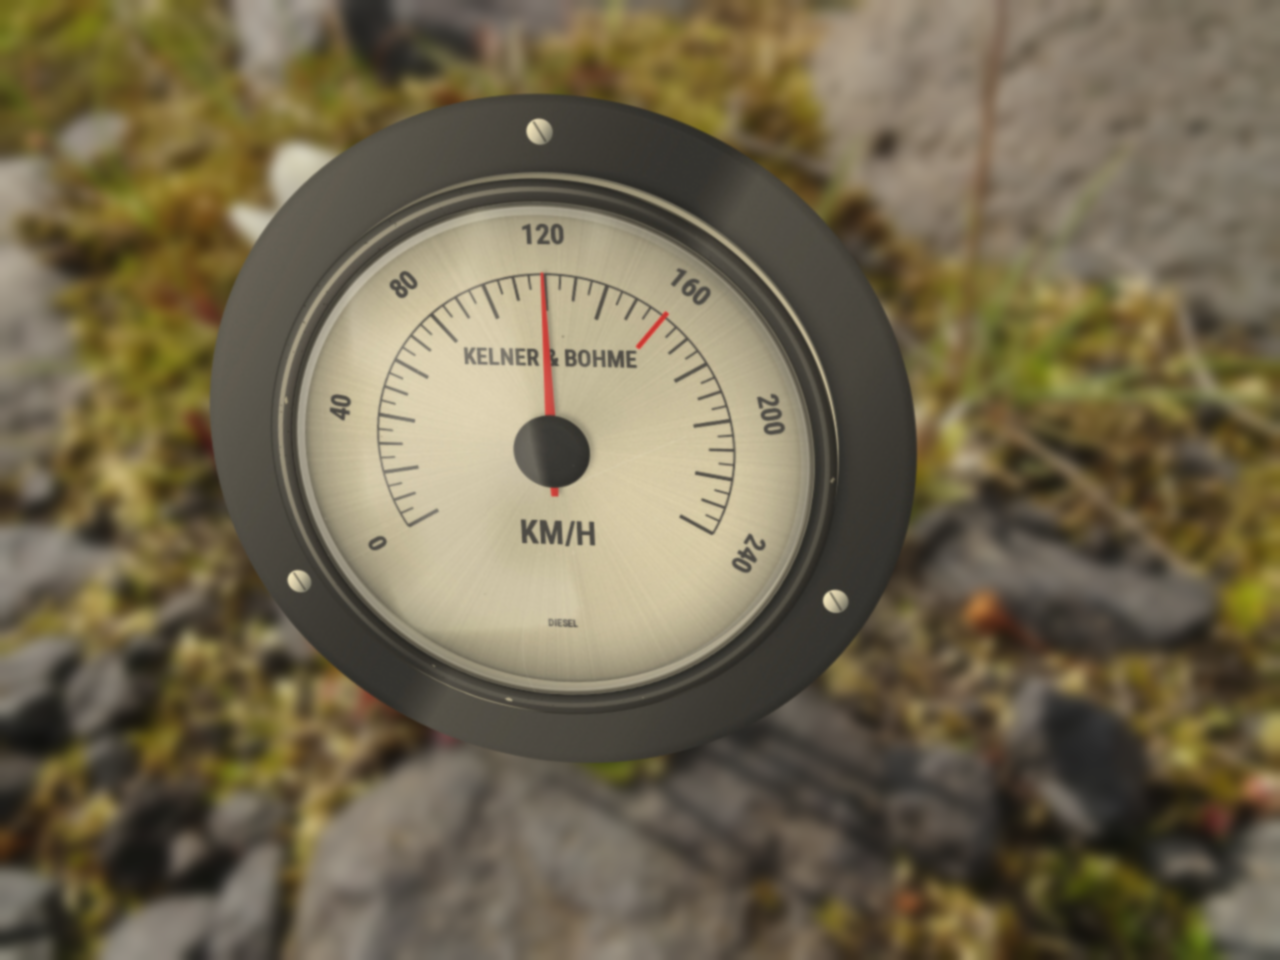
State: 120 (km/h)
